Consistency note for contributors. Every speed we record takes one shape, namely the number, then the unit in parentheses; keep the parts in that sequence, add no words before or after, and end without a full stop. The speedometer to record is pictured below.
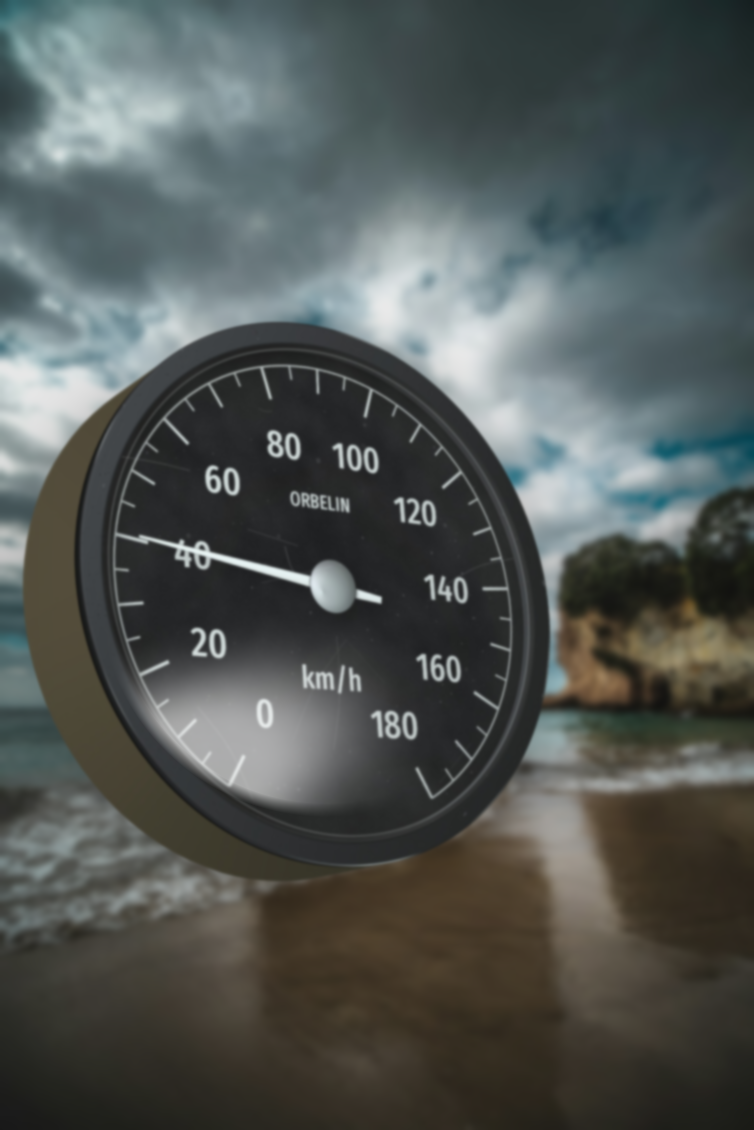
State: 40 (km/h)
